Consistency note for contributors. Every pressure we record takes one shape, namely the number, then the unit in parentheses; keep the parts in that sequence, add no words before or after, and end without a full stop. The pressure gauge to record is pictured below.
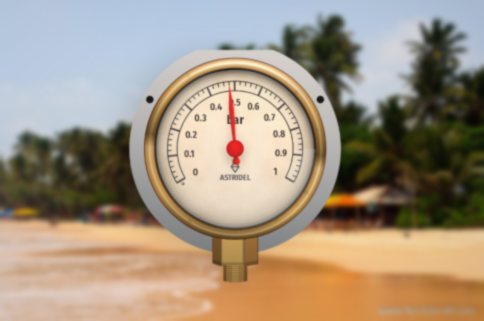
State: 0.48 (bar)
